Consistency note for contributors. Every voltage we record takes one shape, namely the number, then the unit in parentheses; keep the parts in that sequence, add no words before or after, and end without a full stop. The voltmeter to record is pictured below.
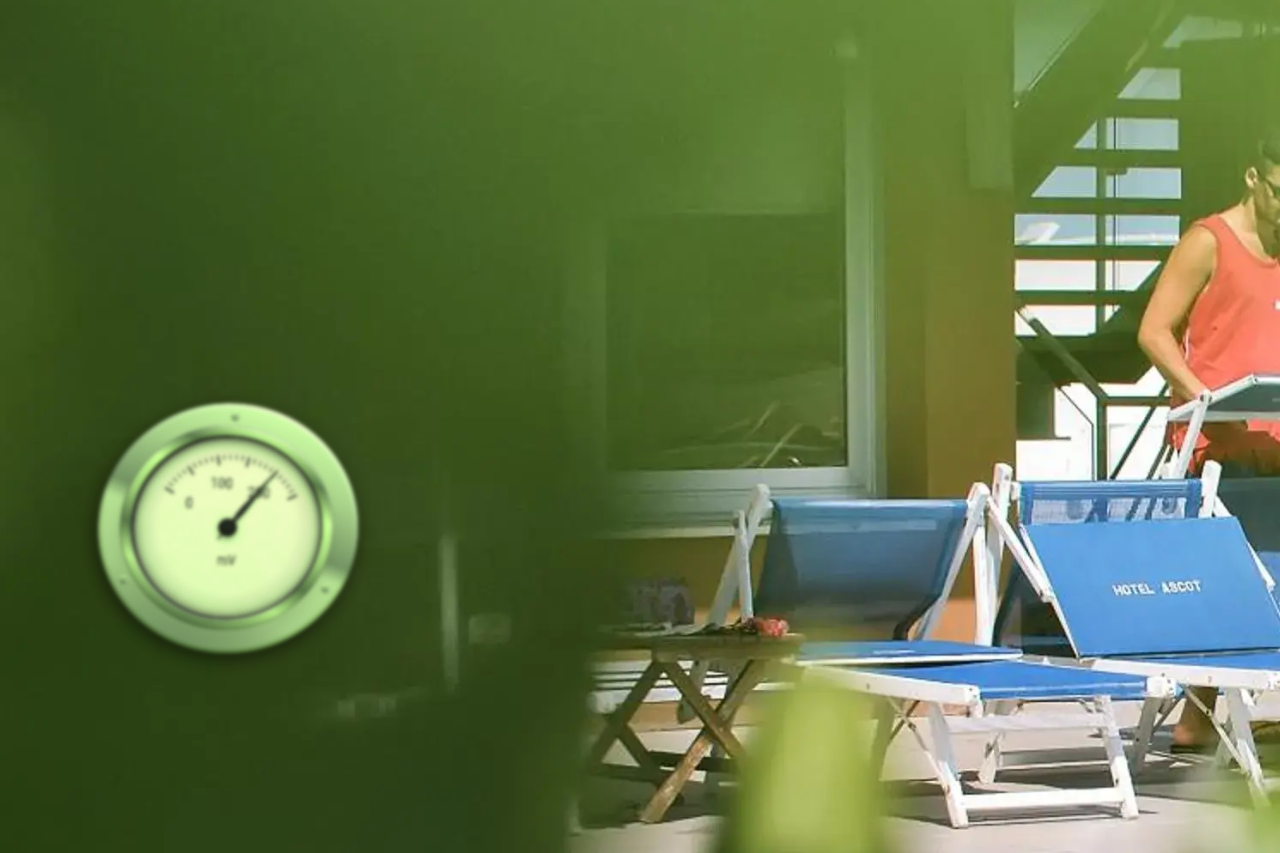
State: 200 (mV)
